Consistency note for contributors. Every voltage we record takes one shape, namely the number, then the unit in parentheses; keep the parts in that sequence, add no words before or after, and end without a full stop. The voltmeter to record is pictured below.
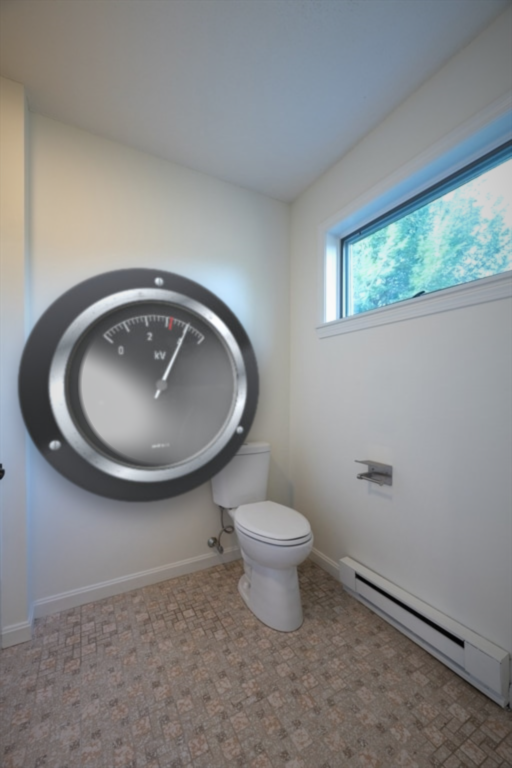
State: 4 (kV)
